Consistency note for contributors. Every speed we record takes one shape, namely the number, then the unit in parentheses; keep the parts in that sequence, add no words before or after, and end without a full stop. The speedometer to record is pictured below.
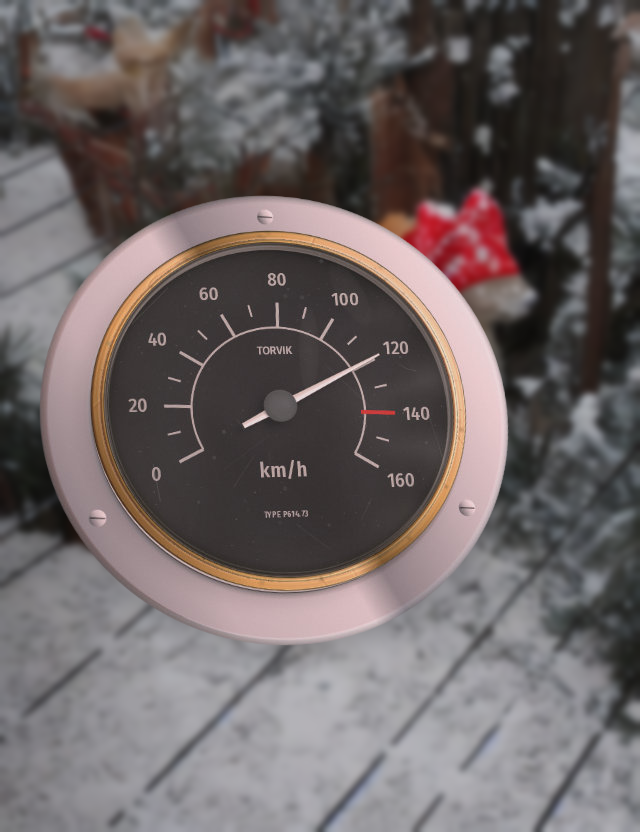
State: 120 (km/h)
